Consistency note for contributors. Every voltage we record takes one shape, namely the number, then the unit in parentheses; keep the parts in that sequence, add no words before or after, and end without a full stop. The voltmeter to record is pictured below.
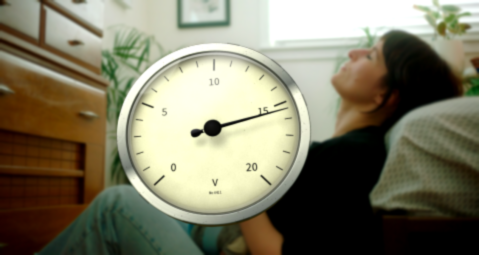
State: 15.5 (V)
